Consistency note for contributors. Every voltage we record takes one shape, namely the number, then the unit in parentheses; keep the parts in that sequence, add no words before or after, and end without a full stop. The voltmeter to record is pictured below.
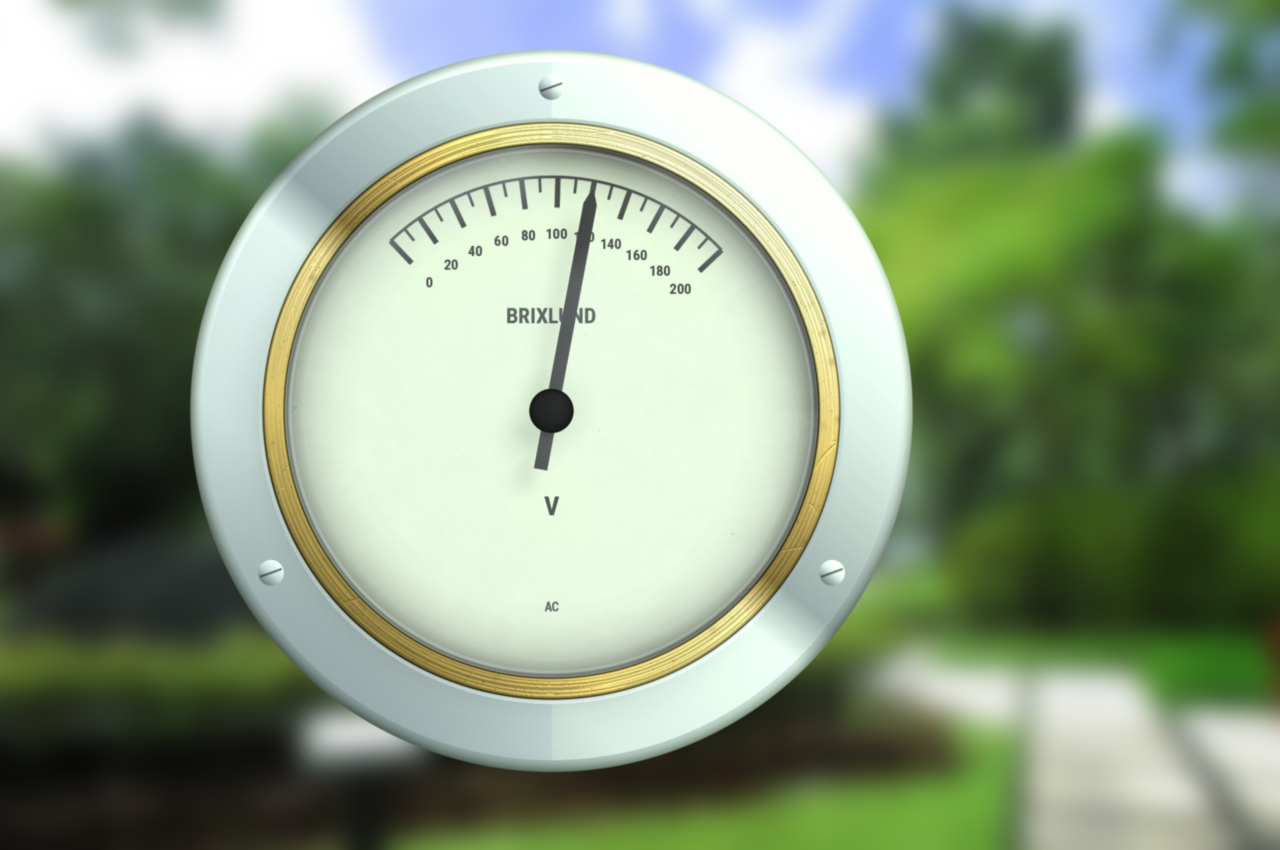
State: 120 (V)
